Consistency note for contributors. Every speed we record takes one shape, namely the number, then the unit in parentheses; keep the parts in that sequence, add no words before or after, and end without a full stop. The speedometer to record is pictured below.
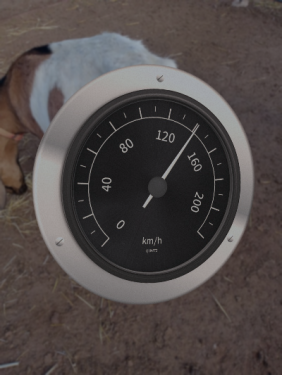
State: 140 (km/h)
